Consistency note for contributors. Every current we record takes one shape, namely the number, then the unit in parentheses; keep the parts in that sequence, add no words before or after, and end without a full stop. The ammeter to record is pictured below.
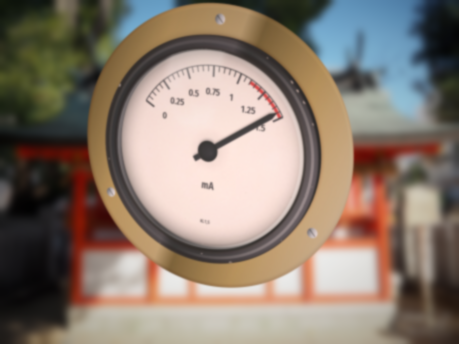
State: 1.45 (mA)
